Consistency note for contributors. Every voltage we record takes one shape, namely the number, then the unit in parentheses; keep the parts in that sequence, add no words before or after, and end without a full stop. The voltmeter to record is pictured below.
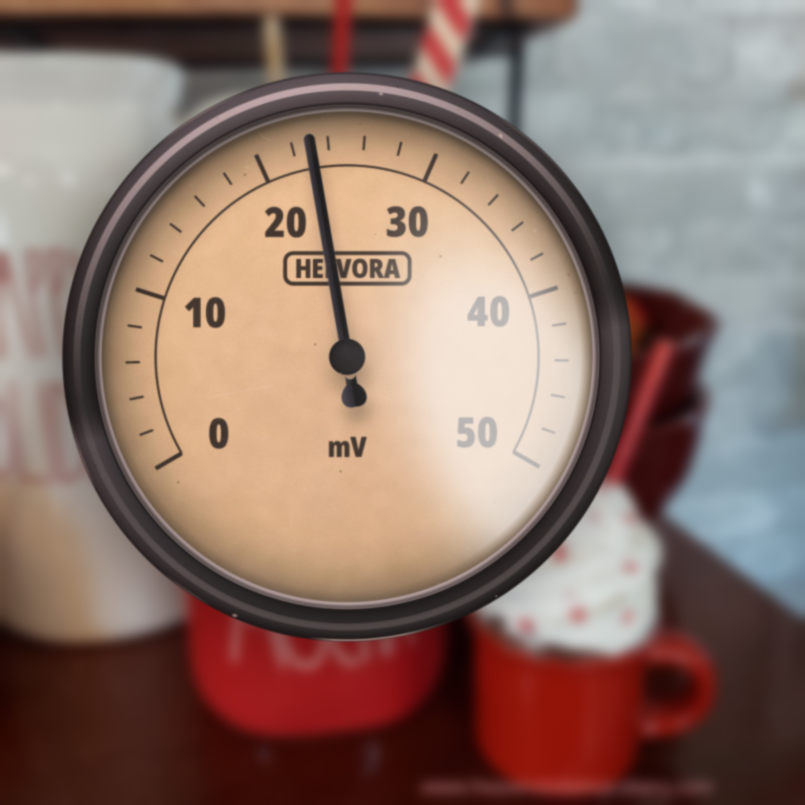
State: 23 (mV)
